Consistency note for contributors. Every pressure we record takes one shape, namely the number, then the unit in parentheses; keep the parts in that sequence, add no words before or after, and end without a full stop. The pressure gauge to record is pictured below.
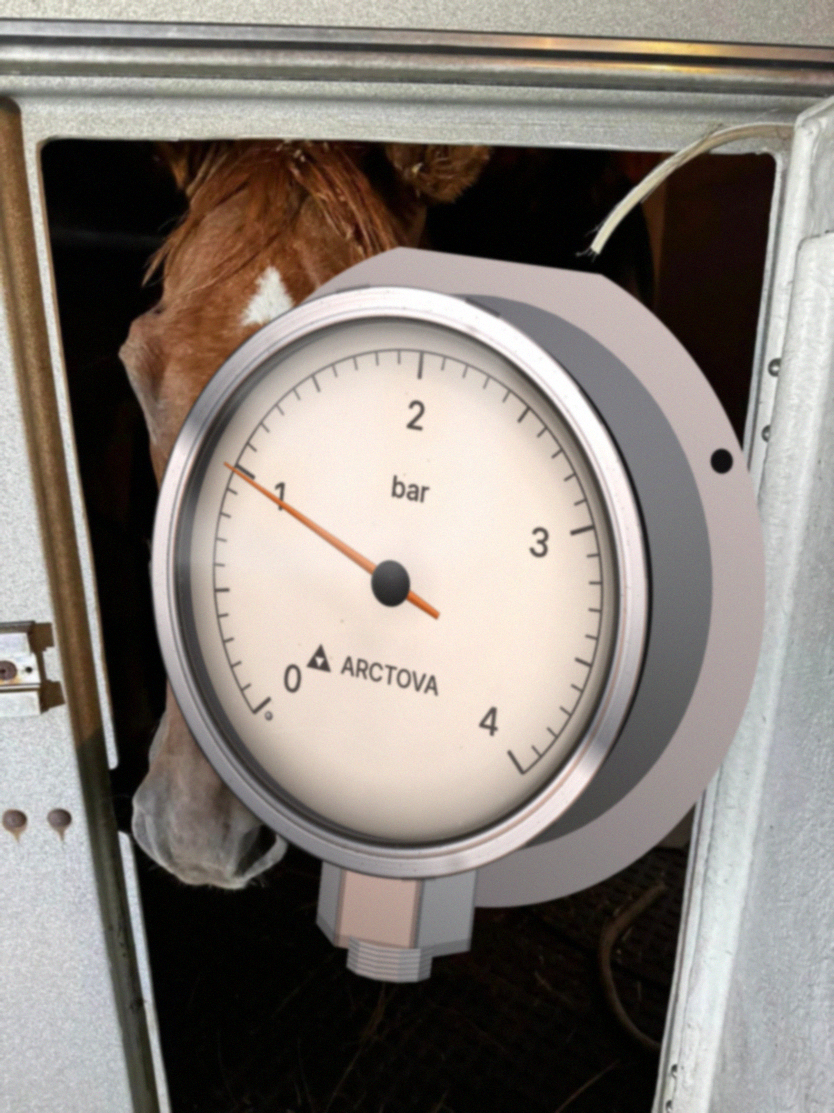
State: 1 (bar)
